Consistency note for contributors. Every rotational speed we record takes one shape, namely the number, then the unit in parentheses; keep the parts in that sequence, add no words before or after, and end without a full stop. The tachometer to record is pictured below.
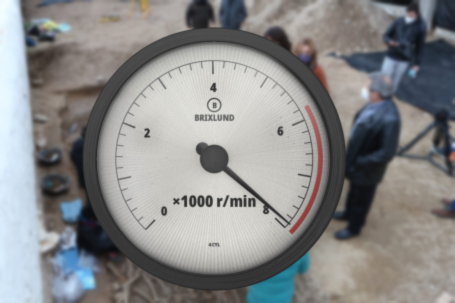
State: 7900 (rpm)
